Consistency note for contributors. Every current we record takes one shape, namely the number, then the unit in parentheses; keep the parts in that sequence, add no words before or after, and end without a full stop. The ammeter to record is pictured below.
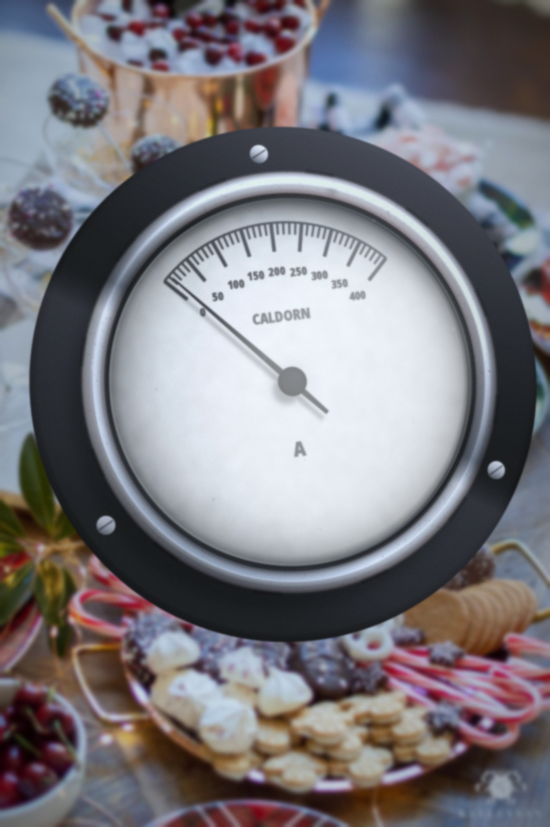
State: 10 (A)
